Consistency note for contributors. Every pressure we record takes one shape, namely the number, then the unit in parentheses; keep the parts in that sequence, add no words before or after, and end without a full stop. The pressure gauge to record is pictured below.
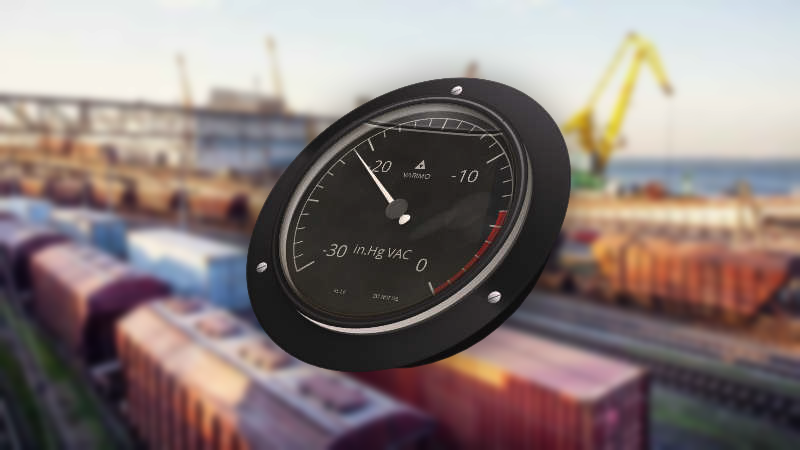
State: -21 (inHg)
